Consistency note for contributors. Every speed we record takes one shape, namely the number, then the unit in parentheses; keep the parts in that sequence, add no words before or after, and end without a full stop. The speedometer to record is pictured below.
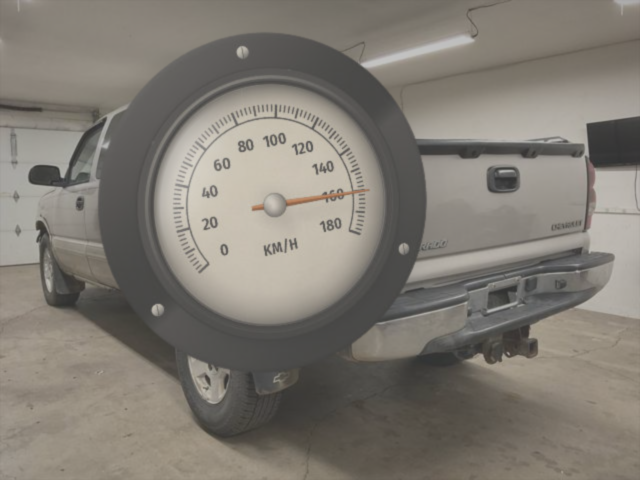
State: 160 (km/h)
